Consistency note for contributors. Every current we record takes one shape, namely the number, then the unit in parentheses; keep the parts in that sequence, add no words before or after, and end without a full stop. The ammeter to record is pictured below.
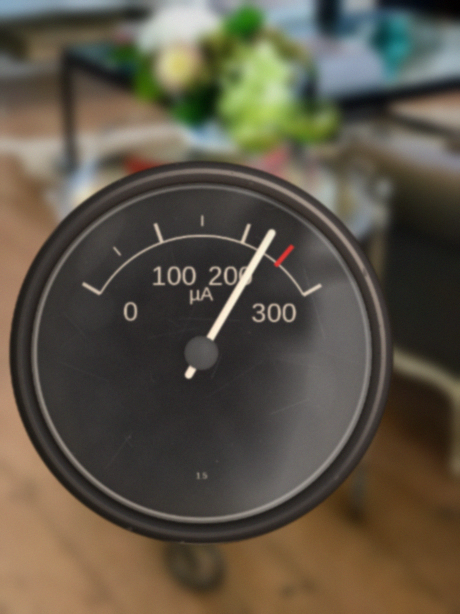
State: 225 (µA)
